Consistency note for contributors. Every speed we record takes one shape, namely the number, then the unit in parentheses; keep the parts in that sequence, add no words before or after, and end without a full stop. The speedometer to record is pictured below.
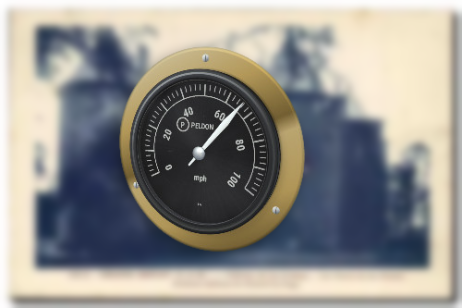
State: 66 (mph)
